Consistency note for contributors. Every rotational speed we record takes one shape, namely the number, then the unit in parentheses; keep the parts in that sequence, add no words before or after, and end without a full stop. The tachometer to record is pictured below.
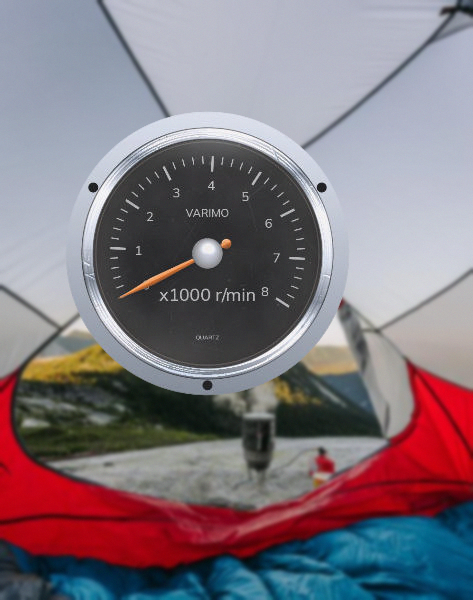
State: 0 (rpm)
